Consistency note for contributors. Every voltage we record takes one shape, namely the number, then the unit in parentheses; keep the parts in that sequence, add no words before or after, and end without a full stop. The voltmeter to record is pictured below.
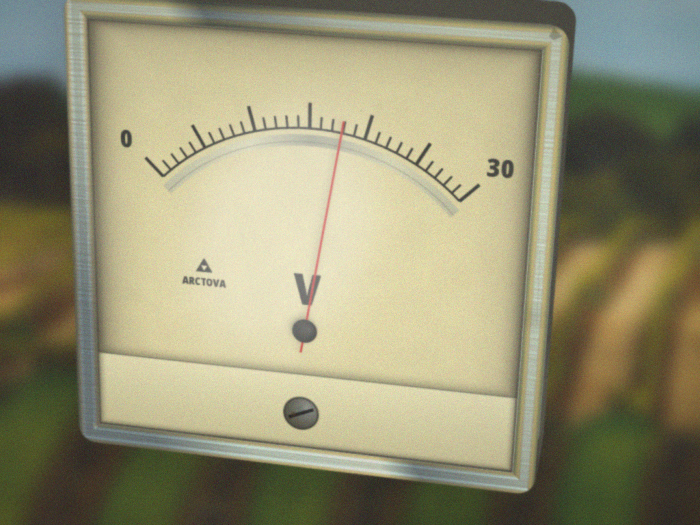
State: 18 (V)
